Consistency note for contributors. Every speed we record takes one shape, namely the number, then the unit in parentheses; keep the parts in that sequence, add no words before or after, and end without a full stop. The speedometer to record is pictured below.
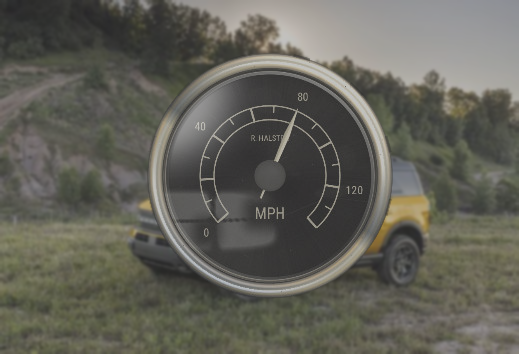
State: 80 (mph)
